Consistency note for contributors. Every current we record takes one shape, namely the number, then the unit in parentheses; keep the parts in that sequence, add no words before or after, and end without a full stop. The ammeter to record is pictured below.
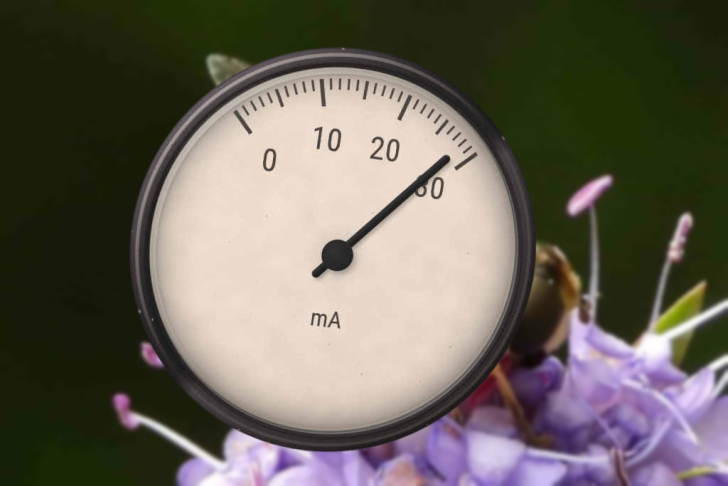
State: 28 (mA)
